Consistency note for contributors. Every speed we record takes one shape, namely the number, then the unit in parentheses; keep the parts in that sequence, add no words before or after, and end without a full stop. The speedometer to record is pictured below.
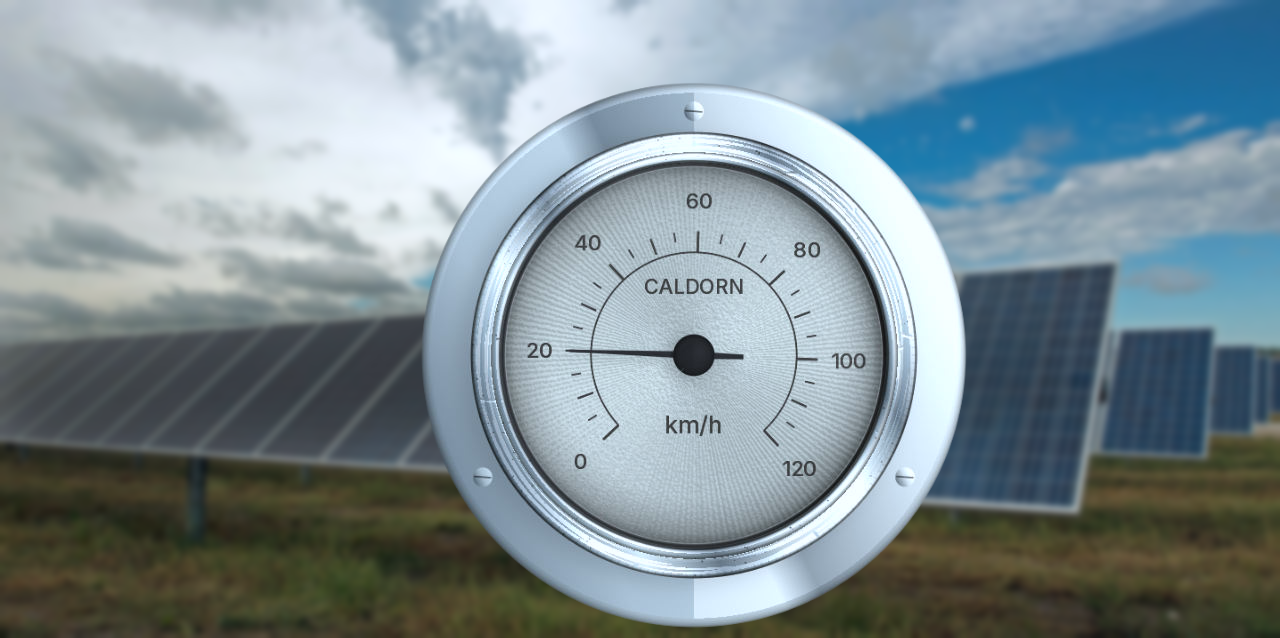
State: 20 (km/h)
